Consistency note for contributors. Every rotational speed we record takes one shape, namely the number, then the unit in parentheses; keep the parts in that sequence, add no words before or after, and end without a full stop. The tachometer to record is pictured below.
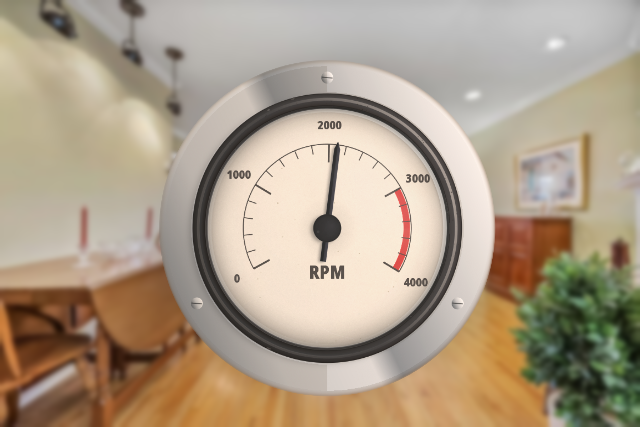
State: 2100 (rpm)
